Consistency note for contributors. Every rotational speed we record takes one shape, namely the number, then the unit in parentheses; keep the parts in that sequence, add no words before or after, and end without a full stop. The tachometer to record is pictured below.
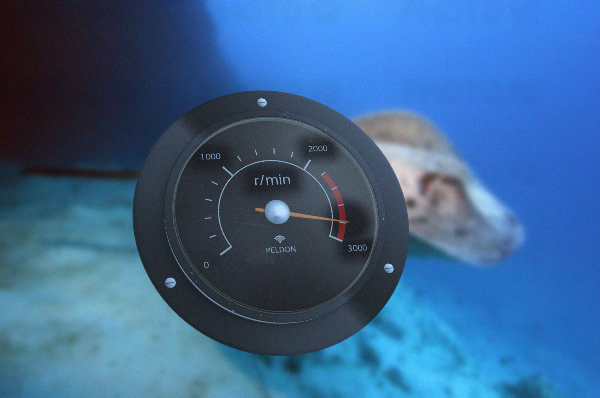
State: 2800 (rpm)
